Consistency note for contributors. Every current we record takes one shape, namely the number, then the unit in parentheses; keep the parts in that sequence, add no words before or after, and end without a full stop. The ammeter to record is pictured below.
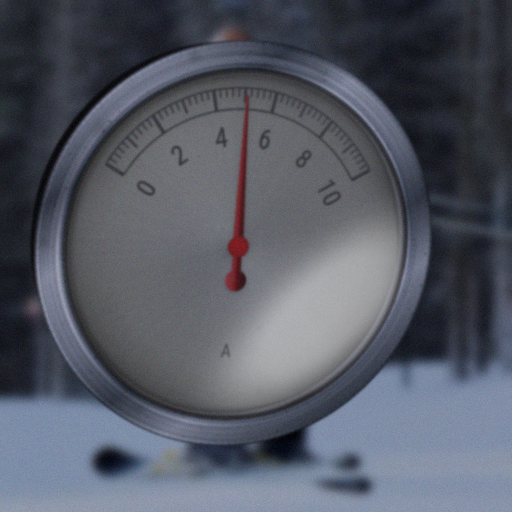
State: 5 (A)
